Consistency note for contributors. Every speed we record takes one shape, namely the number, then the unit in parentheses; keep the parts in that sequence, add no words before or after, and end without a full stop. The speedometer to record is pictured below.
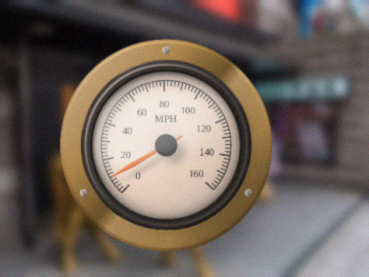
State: 10 (mph)
